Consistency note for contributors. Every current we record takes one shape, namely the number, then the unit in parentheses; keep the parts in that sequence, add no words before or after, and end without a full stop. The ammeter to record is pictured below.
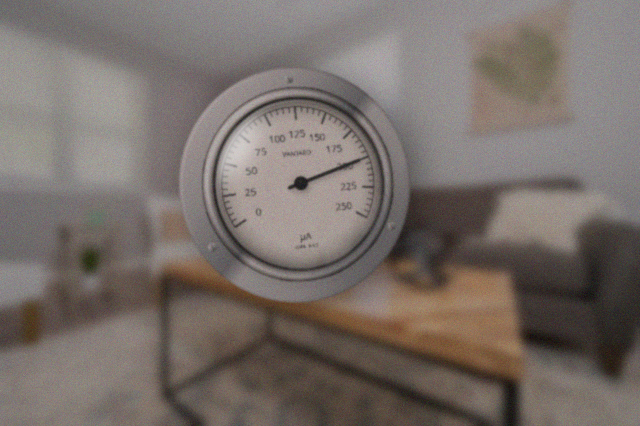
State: 200 (µA)
